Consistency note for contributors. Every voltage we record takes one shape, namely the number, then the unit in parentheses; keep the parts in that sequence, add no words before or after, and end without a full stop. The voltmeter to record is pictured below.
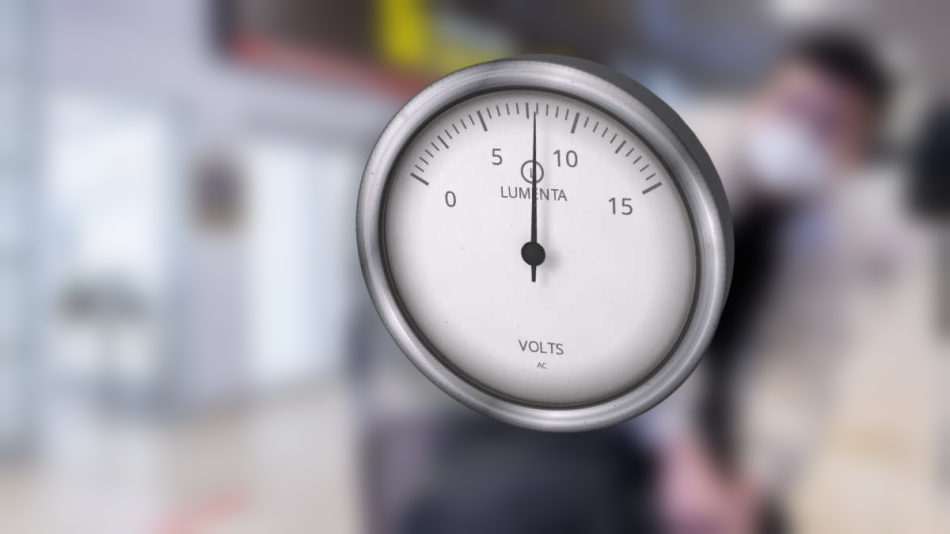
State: 8 (V)
